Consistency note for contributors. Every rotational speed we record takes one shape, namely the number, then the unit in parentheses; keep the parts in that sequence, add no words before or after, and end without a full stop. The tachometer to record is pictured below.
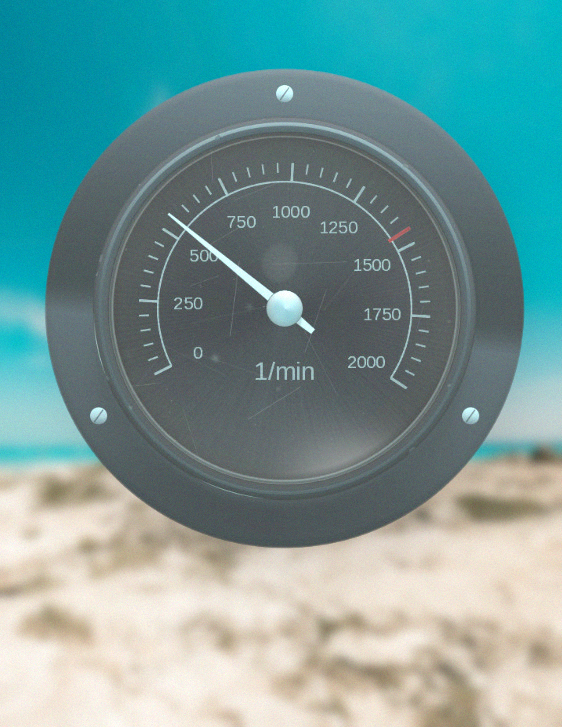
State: 550 (rpm)
